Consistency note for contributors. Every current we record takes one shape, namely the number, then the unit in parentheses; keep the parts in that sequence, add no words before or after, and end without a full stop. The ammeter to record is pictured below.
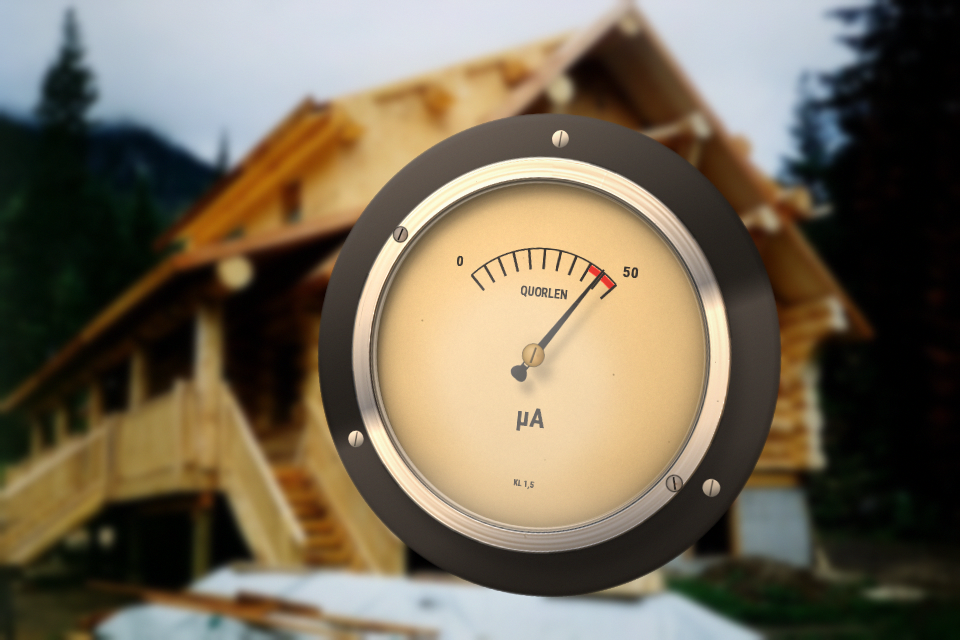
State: 45 (µA)
